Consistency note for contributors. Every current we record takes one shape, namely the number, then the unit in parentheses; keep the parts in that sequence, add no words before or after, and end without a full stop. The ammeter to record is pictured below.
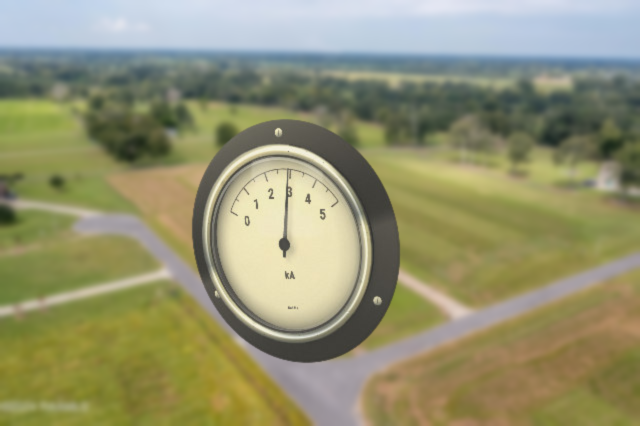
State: 3 (kA)
